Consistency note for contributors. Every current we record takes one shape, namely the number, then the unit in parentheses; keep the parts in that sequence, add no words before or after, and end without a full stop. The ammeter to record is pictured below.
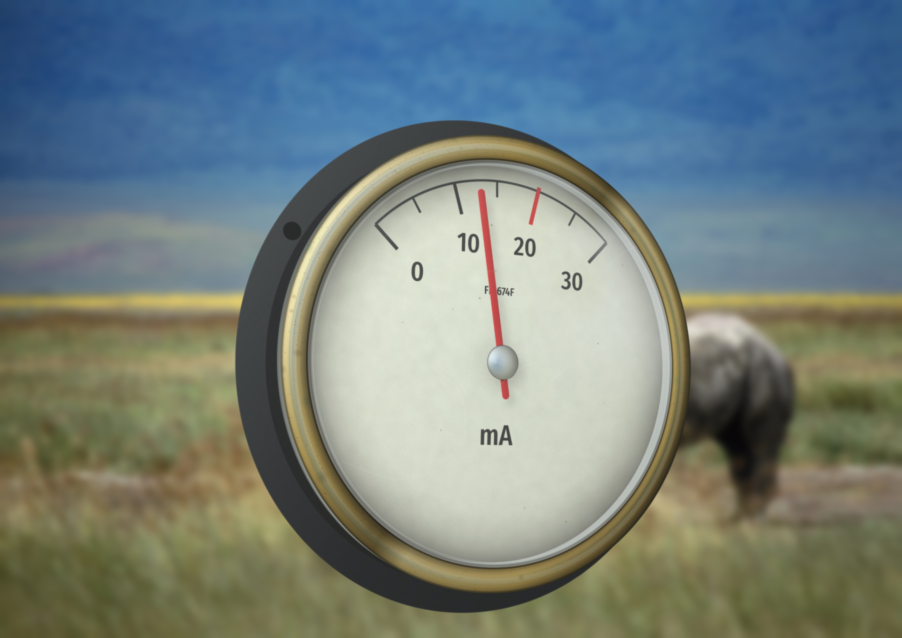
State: 12.5 (mA)
